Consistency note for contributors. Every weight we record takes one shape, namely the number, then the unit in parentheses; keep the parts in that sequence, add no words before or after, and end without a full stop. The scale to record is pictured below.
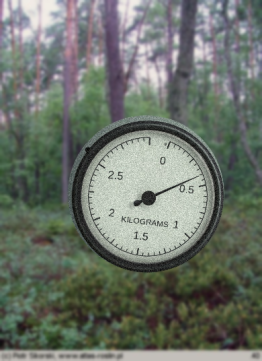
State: 0.4 (kg)
